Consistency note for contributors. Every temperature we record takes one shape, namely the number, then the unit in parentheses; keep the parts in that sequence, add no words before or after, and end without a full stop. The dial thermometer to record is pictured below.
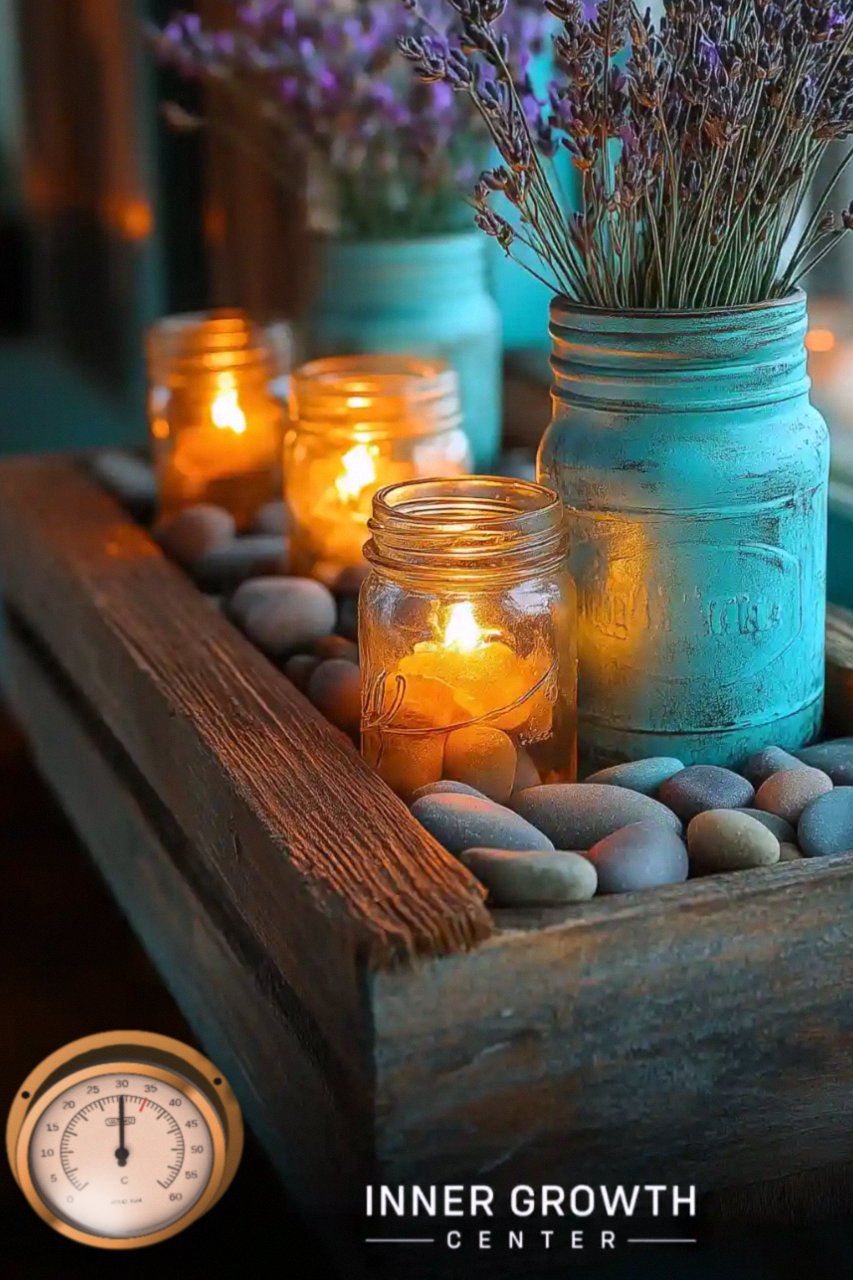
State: 30 (°C)
